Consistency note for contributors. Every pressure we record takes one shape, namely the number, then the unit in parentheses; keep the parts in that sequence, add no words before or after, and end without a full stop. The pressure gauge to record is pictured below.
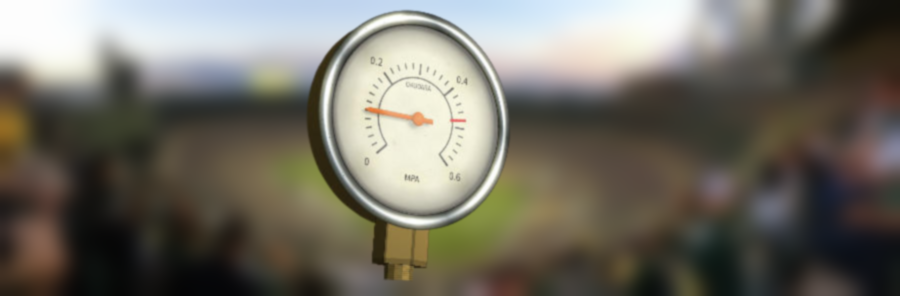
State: 0.1 (MPa)
